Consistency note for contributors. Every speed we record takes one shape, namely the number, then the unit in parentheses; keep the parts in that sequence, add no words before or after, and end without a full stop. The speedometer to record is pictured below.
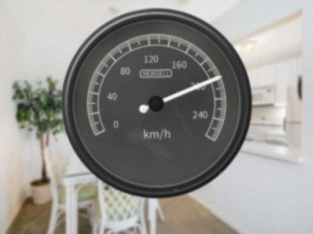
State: 200 (km/h)
